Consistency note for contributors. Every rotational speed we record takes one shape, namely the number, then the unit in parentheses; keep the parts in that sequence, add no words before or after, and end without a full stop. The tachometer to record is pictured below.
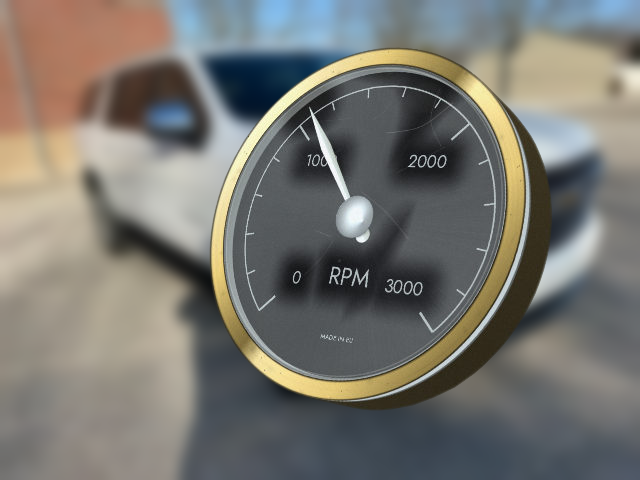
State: 1100 (rpm)
